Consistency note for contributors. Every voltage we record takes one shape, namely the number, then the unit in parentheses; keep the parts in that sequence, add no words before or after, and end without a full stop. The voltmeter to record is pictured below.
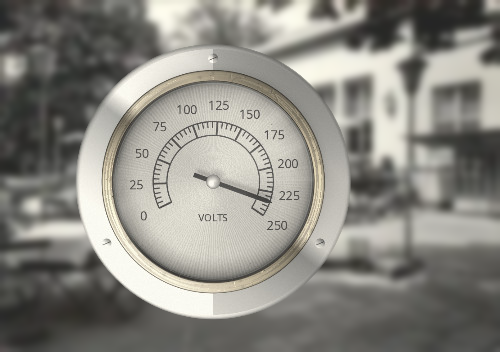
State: 235 (V)
